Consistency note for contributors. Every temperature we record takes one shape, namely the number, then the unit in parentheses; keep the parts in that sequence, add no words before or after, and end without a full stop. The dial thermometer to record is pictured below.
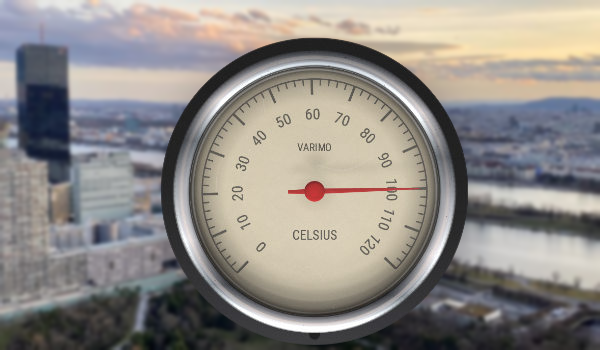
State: 100 (°C)
